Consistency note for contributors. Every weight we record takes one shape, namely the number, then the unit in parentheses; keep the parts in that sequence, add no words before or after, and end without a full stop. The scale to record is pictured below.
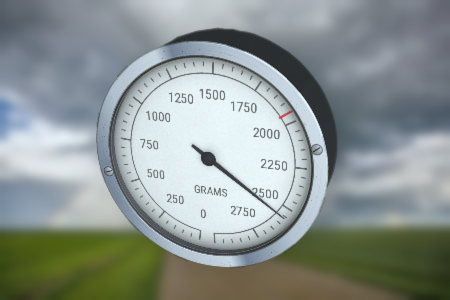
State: 2550 (g)
